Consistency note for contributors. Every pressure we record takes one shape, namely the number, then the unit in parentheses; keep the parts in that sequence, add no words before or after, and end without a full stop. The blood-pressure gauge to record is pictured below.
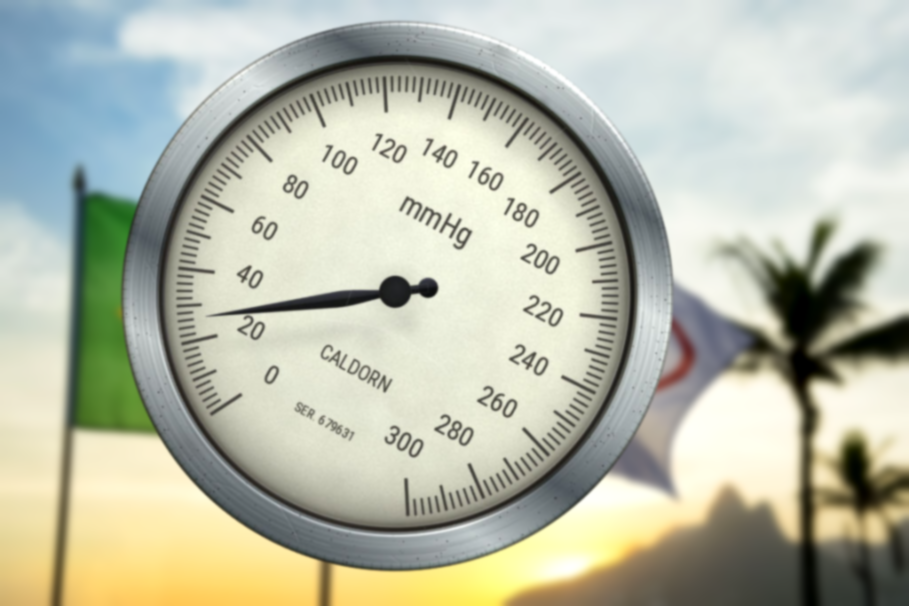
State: 26 (mmHg)
